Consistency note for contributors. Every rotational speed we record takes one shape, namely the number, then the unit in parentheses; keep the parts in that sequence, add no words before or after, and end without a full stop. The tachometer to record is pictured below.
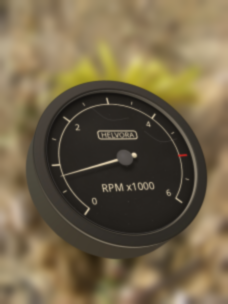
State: 750 (rpm)
